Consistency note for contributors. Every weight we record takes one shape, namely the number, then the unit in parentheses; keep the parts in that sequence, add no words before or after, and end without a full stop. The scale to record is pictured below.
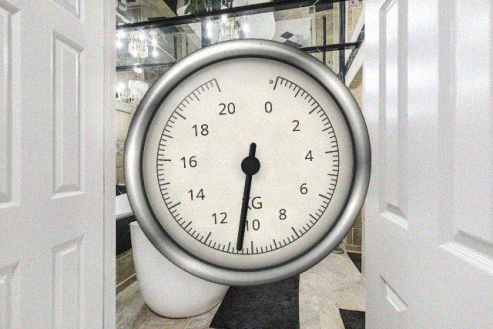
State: 10.6 (kg)
